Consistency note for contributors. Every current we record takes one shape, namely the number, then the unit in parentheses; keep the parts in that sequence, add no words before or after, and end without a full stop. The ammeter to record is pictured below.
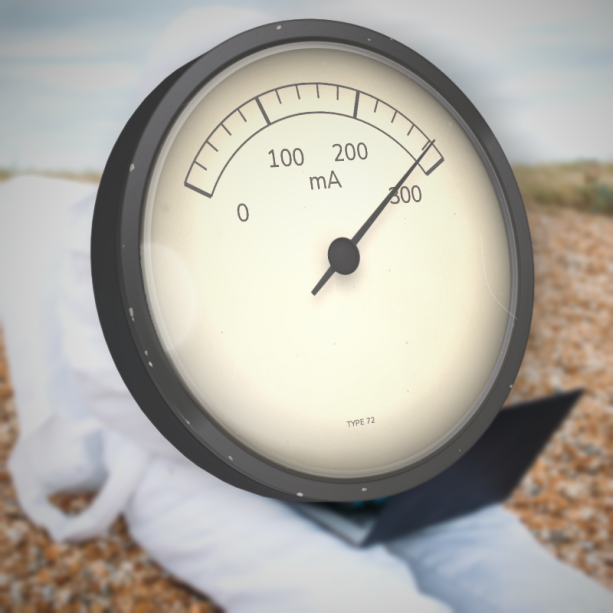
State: 280 (mA)
